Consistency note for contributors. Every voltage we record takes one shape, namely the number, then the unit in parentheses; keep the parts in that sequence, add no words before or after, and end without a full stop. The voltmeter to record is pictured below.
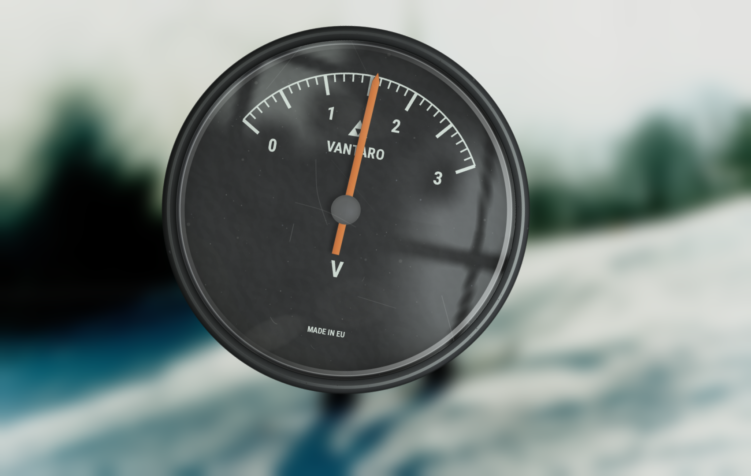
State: 1.55 (V)
